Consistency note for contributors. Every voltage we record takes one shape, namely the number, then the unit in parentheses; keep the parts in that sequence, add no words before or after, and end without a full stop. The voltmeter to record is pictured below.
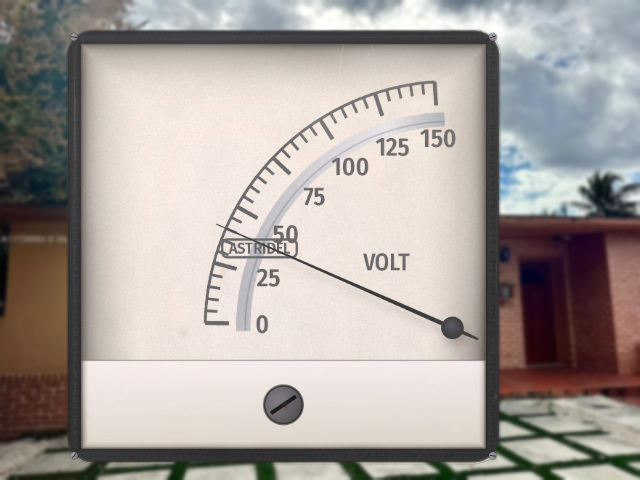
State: 40 (V)
